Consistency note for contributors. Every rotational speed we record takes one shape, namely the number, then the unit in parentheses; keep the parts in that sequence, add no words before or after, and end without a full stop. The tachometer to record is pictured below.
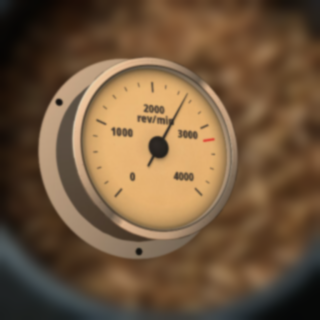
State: 2500 (rpm)
